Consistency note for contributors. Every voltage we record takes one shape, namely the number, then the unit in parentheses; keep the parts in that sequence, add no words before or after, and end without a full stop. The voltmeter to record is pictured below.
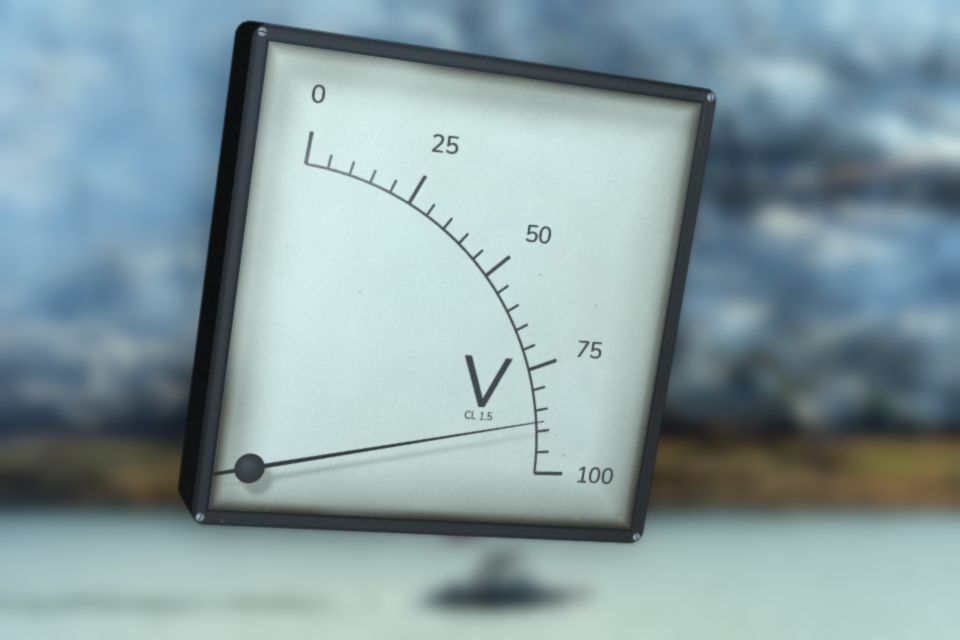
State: 87.5 (V)
